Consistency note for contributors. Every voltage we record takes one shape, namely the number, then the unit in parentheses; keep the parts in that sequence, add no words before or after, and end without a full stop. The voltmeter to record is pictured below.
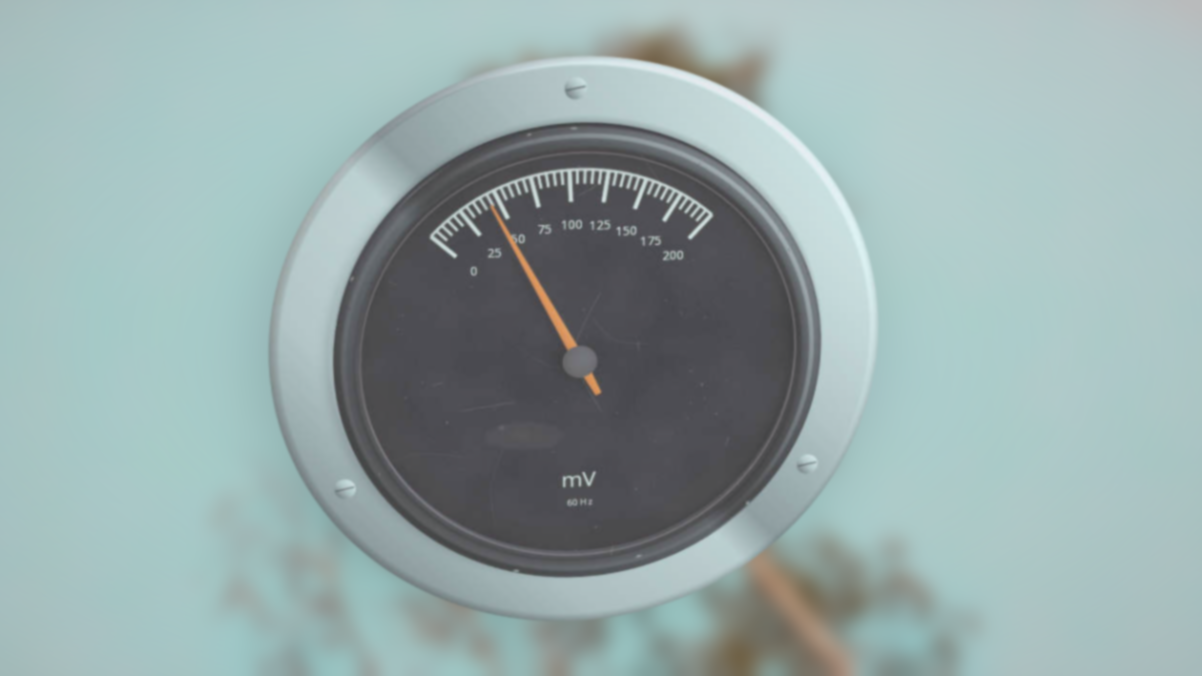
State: 45 (mV)
